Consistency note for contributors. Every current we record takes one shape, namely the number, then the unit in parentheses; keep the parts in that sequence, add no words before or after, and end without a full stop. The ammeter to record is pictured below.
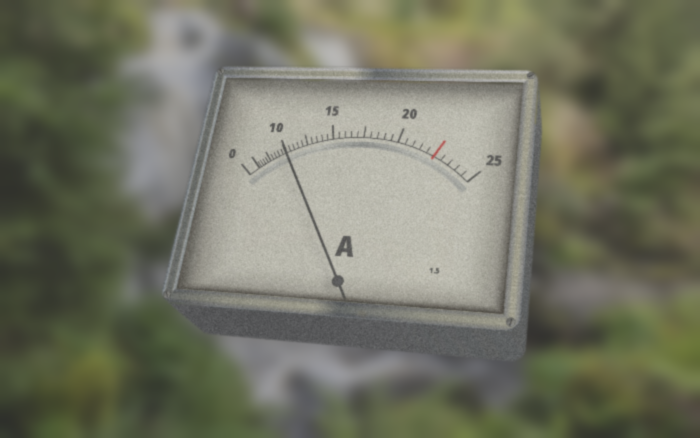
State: 10 (A)
